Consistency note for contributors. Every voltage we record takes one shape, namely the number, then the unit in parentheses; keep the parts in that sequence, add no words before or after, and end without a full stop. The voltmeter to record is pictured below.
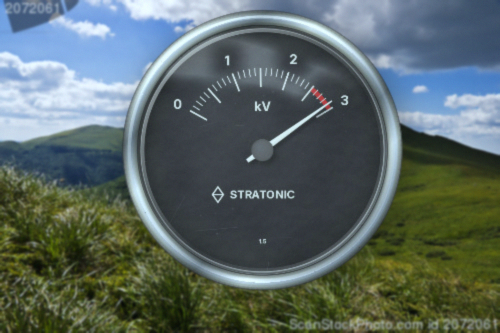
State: 2.9 (kV)
